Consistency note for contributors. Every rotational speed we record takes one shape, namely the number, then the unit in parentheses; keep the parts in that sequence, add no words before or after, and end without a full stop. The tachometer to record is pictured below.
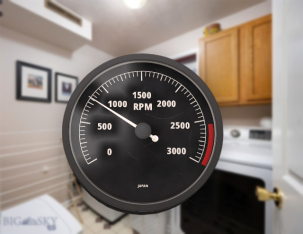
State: 800 (rpm)
